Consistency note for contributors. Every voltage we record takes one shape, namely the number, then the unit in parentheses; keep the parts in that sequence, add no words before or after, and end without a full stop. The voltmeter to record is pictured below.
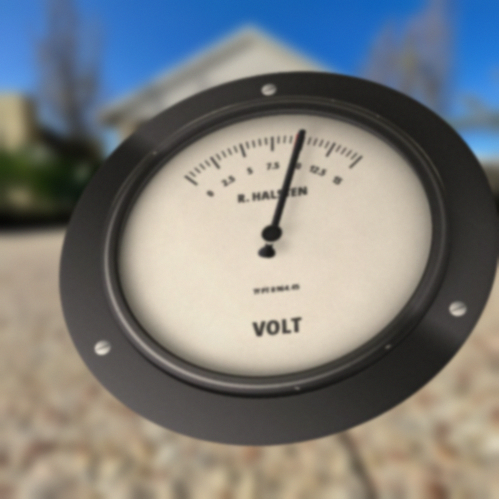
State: 10 (V)
